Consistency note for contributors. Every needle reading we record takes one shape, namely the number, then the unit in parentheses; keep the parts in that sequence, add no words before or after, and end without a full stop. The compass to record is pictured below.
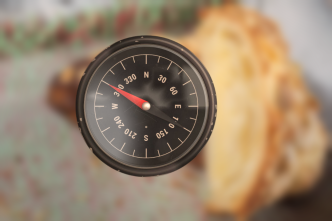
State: 300 (°)
